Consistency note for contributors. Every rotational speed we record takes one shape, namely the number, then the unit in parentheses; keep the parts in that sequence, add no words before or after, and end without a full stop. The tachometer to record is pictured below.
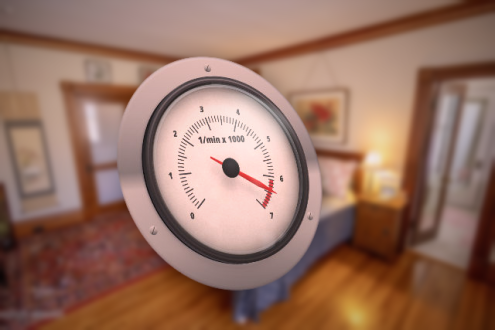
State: 6500 (rpm)
